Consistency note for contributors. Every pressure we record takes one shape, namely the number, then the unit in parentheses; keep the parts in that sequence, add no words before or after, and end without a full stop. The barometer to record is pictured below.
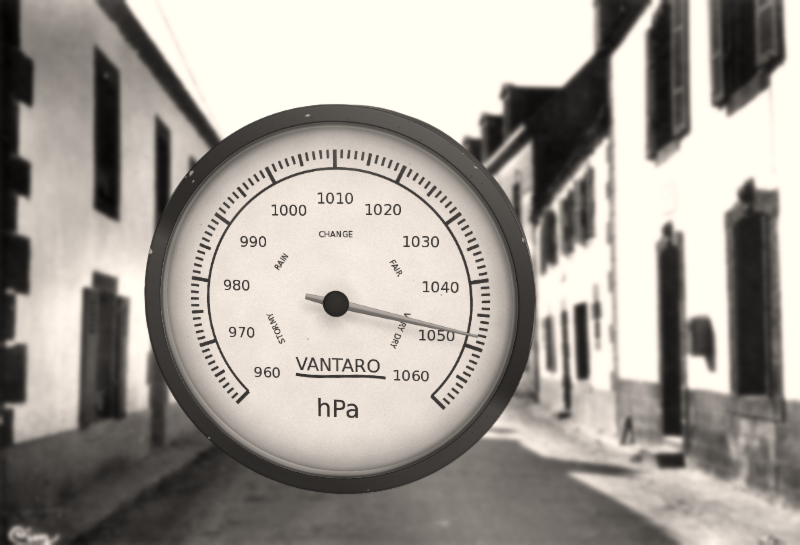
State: 1048 (hPa)
